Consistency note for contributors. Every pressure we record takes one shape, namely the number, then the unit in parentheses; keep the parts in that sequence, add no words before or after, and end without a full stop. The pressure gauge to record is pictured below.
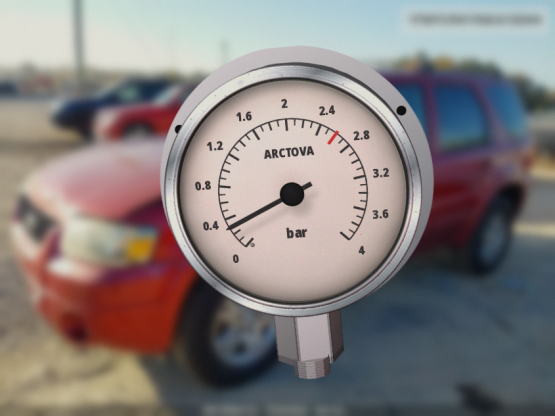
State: 0.3 (bar)
